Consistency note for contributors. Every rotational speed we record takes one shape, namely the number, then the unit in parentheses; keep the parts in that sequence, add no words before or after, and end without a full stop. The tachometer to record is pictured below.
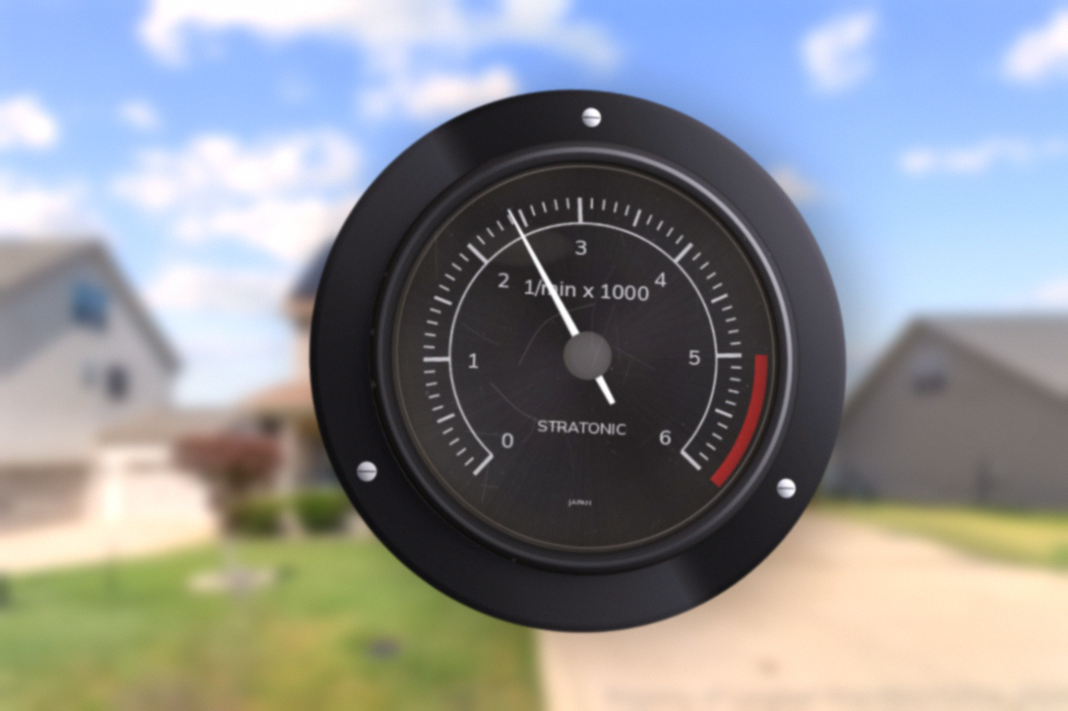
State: 2400 (rpm)
